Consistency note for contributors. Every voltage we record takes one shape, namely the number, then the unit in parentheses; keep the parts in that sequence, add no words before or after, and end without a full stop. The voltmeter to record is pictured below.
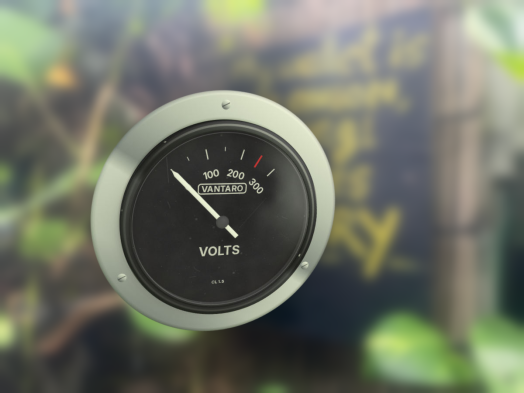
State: 0 (V)
